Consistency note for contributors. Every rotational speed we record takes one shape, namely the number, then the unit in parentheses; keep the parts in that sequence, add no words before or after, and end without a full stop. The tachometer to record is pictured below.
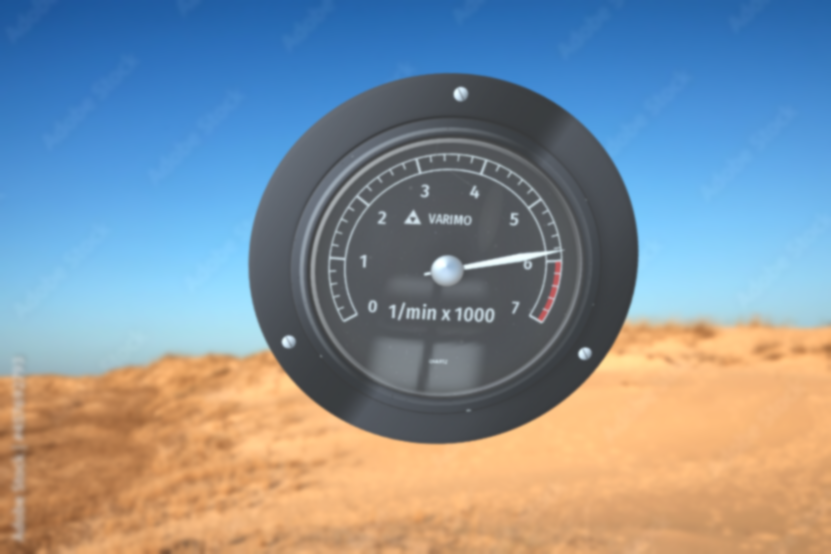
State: 5800 (rpm)
